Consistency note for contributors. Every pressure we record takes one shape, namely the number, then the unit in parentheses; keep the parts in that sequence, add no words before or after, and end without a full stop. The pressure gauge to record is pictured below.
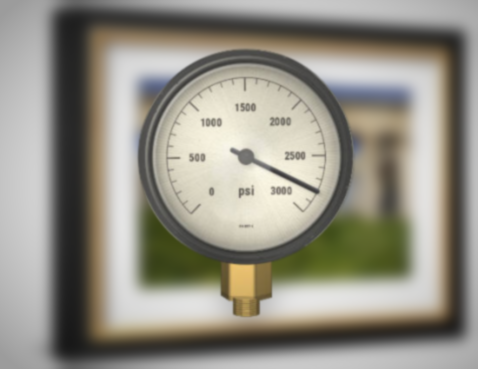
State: 2800 (psi)
